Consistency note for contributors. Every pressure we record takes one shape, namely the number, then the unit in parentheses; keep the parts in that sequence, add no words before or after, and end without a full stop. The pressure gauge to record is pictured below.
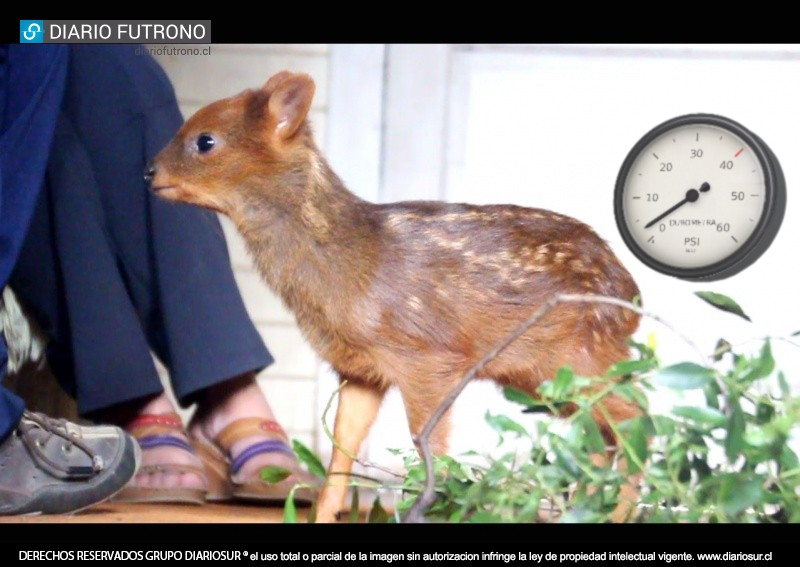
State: 2.5 (psi)
